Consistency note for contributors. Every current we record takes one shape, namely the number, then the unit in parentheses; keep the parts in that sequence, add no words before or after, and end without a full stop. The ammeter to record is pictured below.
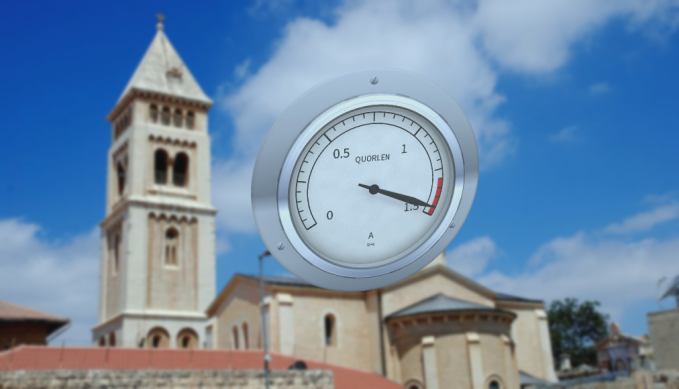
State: 1.45 (A)
